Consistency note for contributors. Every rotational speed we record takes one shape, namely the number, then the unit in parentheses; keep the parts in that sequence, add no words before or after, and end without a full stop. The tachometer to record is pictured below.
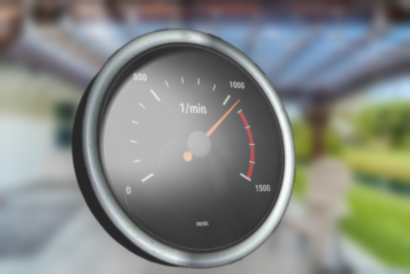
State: 1050 (rpm)
